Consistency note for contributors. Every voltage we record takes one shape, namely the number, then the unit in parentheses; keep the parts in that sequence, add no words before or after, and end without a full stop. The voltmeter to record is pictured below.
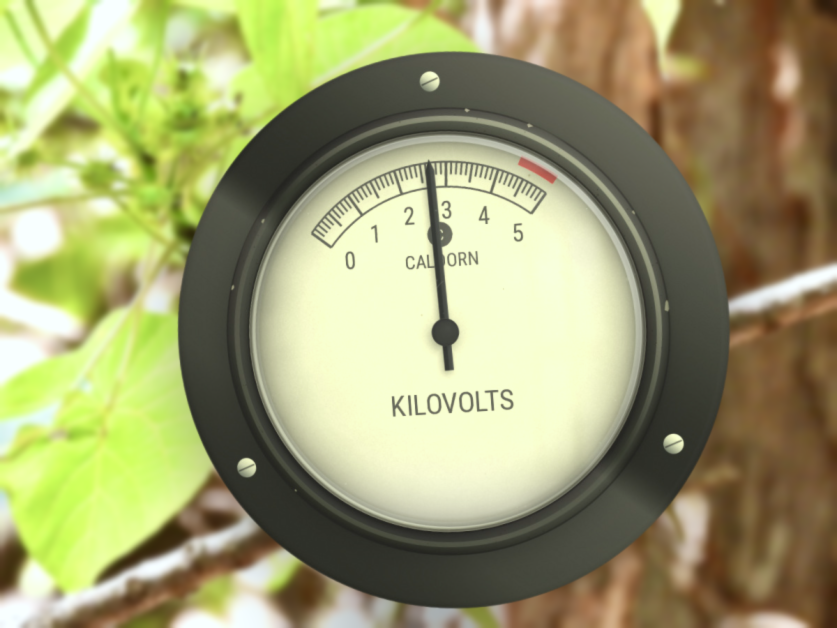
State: 2.7 (kV)
